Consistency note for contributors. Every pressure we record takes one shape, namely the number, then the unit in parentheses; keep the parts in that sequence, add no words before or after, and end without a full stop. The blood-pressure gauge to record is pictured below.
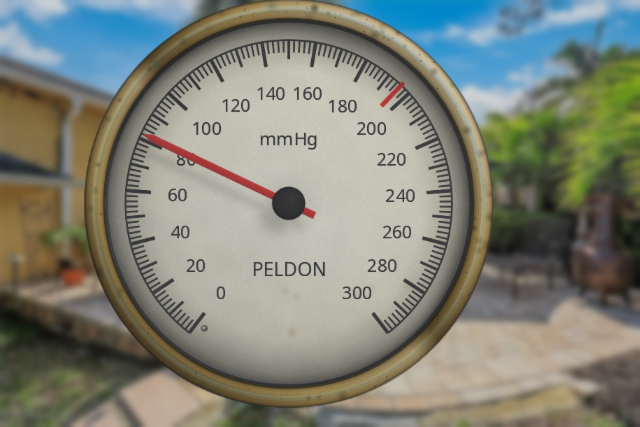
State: 82 (mmHg)
